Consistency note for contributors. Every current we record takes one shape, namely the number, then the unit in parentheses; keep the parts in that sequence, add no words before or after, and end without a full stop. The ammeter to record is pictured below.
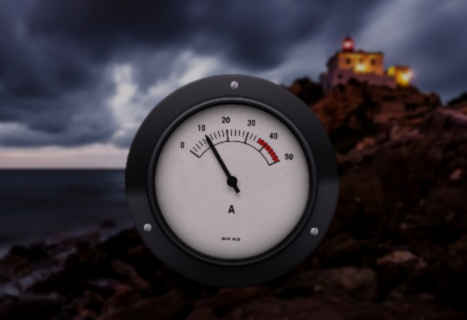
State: 10 (A)
